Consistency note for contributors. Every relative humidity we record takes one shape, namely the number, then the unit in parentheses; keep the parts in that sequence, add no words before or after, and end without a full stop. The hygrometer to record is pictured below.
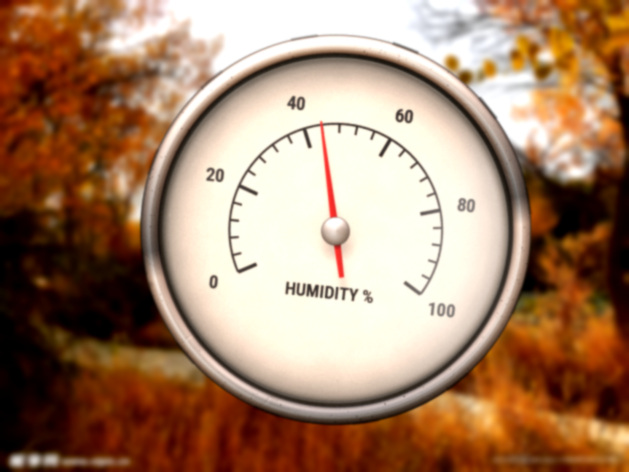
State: 44 (%)
